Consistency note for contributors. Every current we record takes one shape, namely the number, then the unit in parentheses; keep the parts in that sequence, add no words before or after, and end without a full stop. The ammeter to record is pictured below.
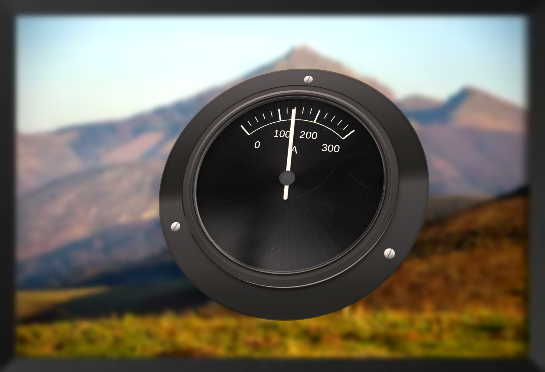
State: 140 (A)
